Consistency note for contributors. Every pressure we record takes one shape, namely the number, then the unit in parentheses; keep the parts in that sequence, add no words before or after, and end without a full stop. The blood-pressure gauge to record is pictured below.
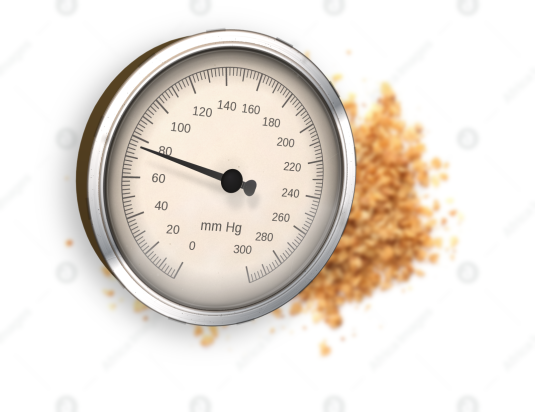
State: 76 (mmHg)
